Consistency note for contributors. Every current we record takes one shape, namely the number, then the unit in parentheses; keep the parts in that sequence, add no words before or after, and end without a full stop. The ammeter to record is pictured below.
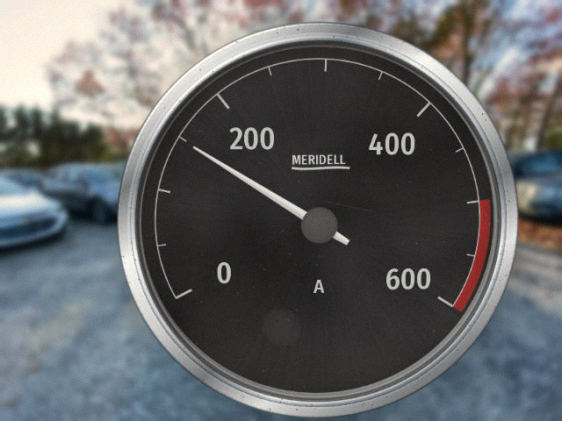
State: 150 (A)
